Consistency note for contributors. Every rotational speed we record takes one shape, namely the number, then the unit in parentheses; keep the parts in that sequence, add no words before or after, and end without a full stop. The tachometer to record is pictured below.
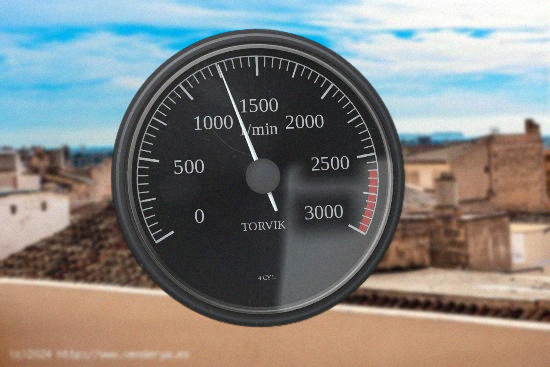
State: 1250 (rpm)
